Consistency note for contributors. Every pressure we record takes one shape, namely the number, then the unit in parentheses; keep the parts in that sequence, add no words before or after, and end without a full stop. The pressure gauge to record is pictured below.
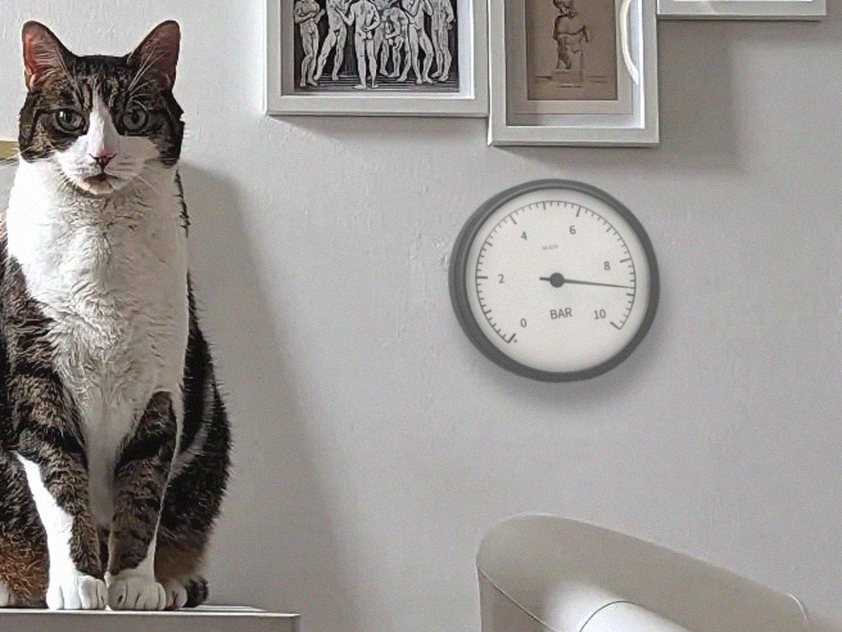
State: 8.8 (bar)
